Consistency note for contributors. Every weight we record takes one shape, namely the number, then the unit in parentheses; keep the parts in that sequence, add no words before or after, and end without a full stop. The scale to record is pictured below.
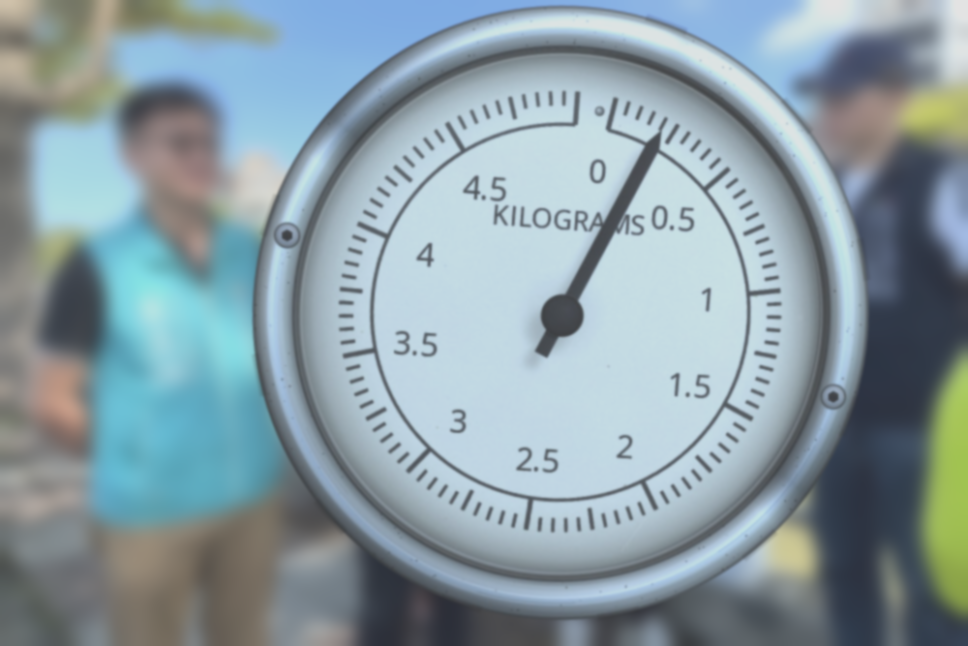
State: 0.2 (kg)
